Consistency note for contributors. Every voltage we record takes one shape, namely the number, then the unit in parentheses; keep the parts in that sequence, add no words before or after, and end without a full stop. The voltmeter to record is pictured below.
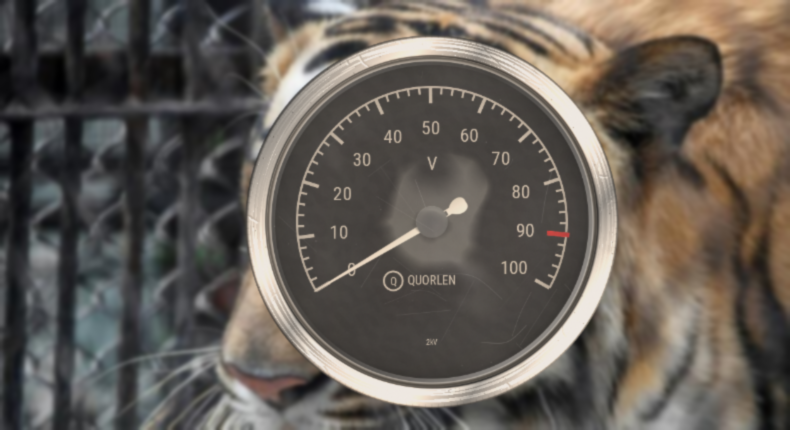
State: 0 (V)
